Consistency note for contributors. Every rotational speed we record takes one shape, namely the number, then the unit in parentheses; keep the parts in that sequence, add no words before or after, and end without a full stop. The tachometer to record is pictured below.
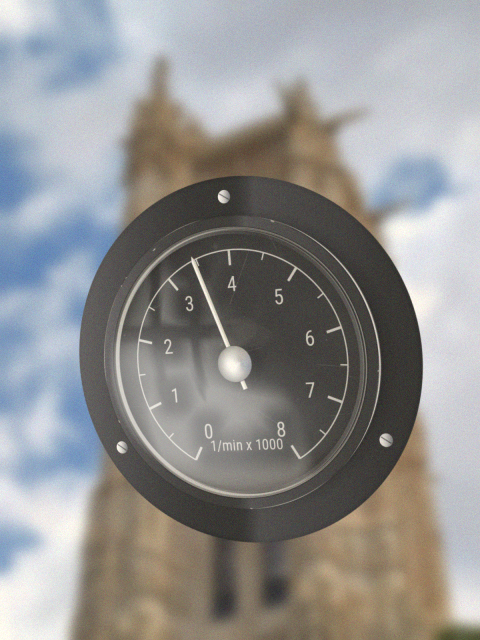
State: 3500 (rpm)
